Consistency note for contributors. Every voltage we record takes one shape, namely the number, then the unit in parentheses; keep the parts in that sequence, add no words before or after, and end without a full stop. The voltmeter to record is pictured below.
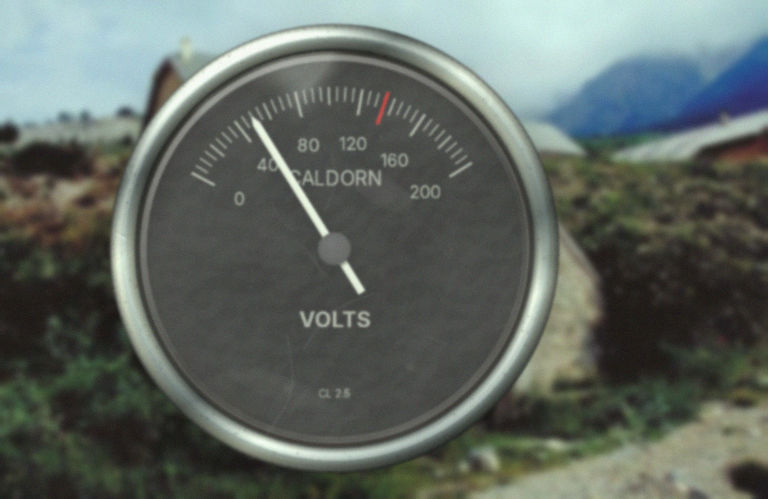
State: 50 (V)
